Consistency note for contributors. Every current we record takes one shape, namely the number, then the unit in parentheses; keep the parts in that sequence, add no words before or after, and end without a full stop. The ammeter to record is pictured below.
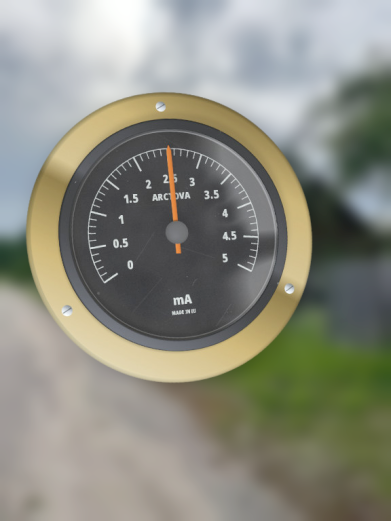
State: 2.5 (mA)
